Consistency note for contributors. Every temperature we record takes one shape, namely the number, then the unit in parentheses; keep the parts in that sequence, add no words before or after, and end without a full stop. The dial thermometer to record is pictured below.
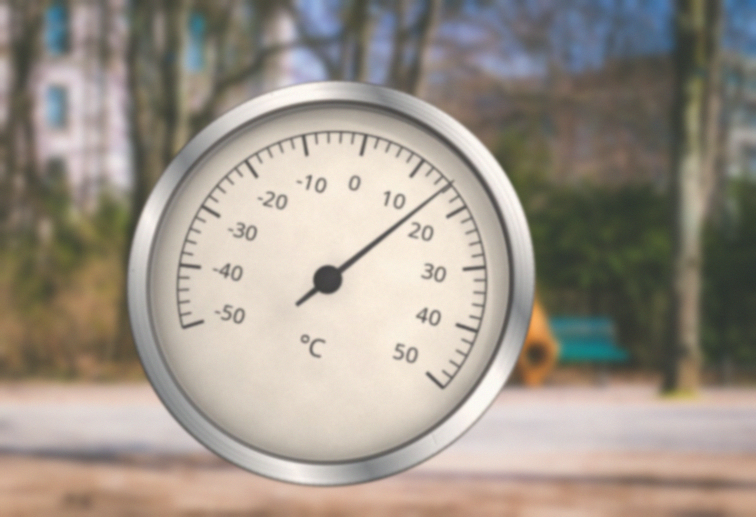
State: 16 (°C)
